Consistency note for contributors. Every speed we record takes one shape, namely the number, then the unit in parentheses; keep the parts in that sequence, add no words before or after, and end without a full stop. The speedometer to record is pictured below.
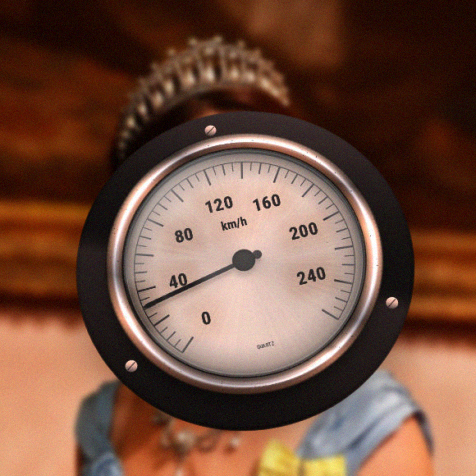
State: 30 (km/h)
